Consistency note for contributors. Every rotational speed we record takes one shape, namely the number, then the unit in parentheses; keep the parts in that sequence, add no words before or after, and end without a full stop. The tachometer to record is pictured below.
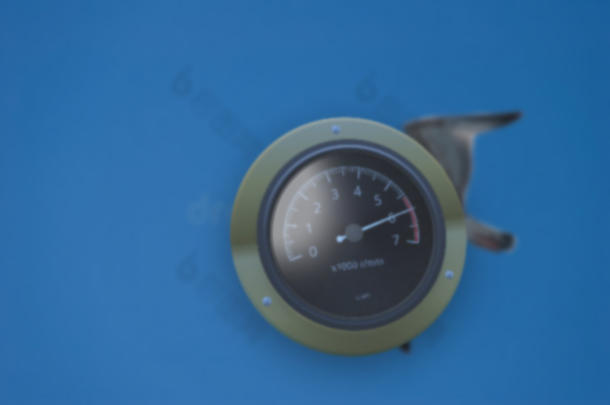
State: 6000 (rpm)
